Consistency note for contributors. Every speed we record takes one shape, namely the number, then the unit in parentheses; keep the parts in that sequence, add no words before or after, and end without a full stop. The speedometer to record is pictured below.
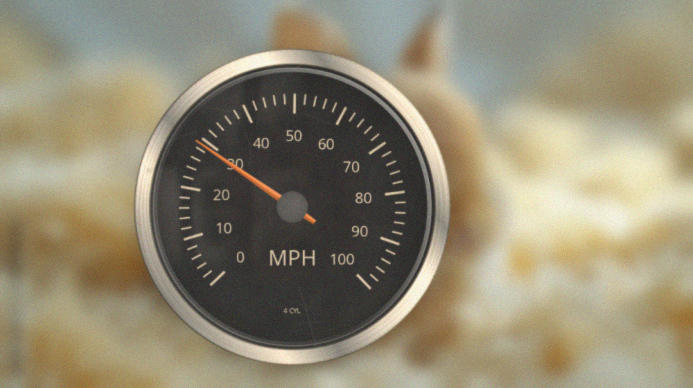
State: 29 (mph)
